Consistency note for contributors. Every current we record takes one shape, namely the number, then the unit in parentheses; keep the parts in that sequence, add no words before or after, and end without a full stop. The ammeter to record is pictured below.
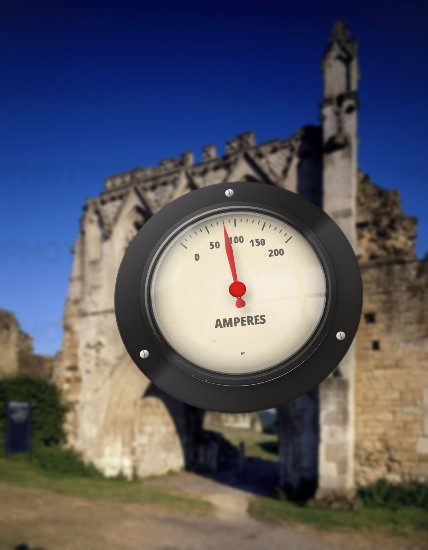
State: 80 (A)
